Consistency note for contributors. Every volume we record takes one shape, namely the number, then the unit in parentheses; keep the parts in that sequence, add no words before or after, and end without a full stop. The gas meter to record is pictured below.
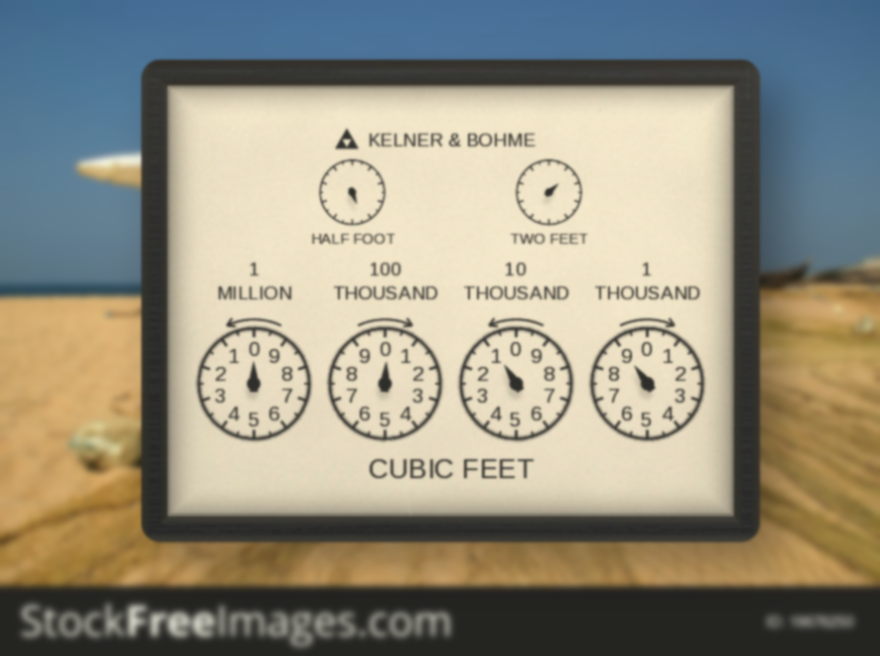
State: 900 (ft³)
